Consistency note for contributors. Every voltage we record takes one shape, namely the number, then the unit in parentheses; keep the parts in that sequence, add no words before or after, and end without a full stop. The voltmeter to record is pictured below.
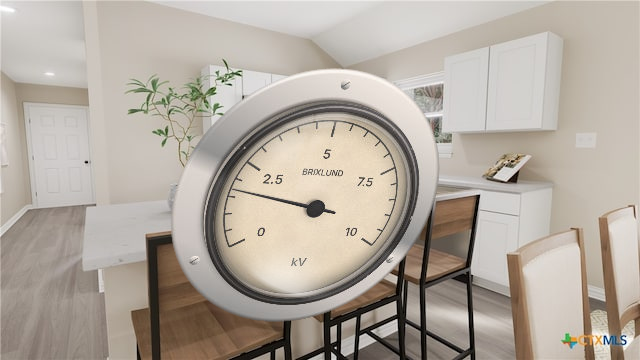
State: 1.75 (kV)
